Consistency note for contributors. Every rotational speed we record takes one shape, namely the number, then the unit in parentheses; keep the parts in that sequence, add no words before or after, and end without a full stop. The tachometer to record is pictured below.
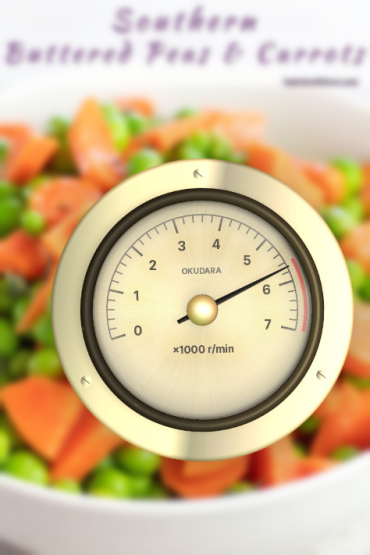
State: 5700 (rpm)
